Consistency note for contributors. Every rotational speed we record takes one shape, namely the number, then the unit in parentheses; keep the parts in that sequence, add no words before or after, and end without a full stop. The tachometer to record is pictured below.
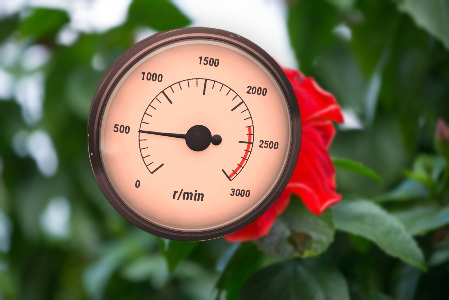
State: 500 (rpm)
